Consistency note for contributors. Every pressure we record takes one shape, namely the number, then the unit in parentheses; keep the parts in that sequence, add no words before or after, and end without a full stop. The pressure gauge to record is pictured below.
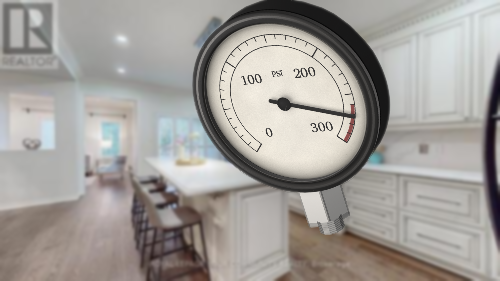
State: 270 (psi)
